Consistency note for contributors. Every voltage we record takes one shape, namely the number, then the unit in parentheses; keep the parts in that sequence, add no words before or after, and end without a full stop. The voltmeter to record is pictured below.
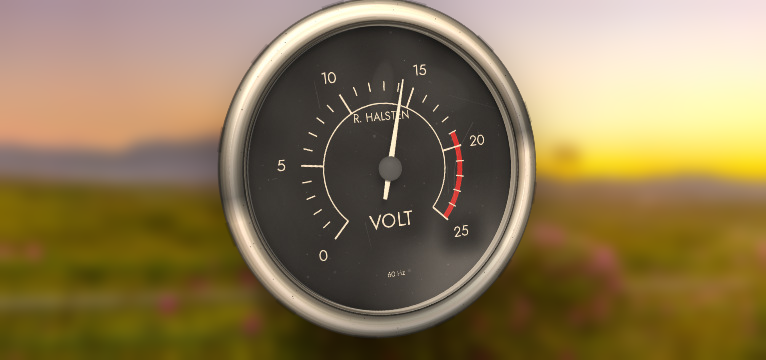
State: 14 (V)
